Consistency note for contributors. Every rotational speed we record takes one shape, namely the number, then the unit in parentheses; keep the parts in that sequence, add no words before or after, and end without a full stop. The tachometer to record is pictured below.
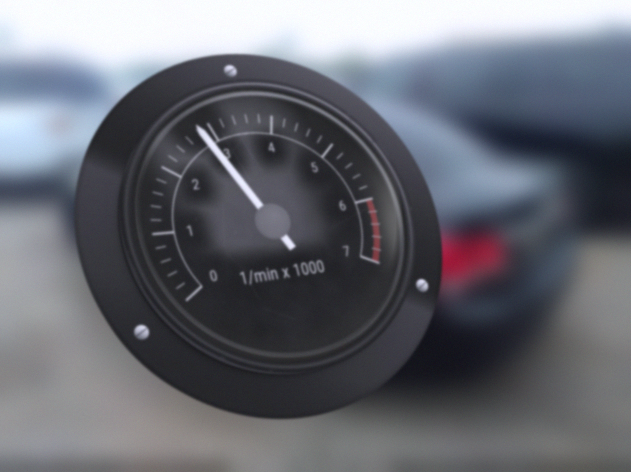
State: 2800 (rpm)
